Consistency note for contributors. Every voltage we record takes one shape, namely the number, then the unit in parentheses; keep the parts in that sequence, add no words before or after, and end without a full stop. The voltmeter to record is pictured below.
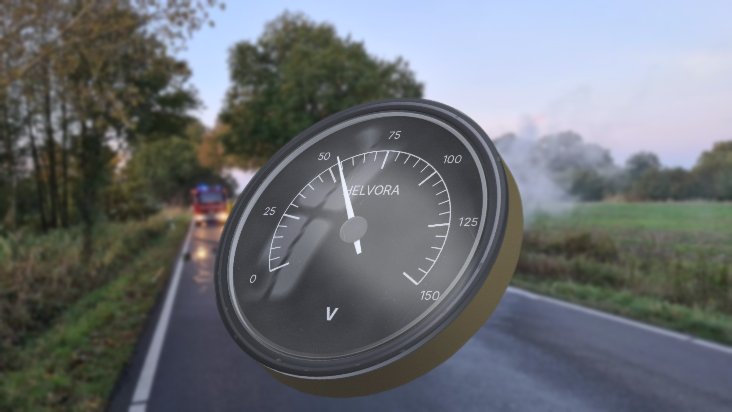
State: 55 (V)
